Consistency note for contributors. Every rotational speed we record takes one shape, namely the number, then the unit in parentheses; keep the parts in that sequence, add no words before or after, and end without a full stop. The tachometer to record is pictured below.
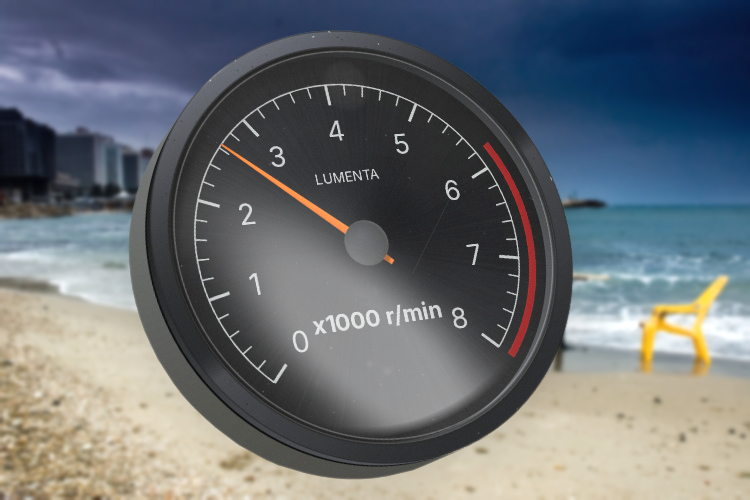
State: 2600 (rpm)
